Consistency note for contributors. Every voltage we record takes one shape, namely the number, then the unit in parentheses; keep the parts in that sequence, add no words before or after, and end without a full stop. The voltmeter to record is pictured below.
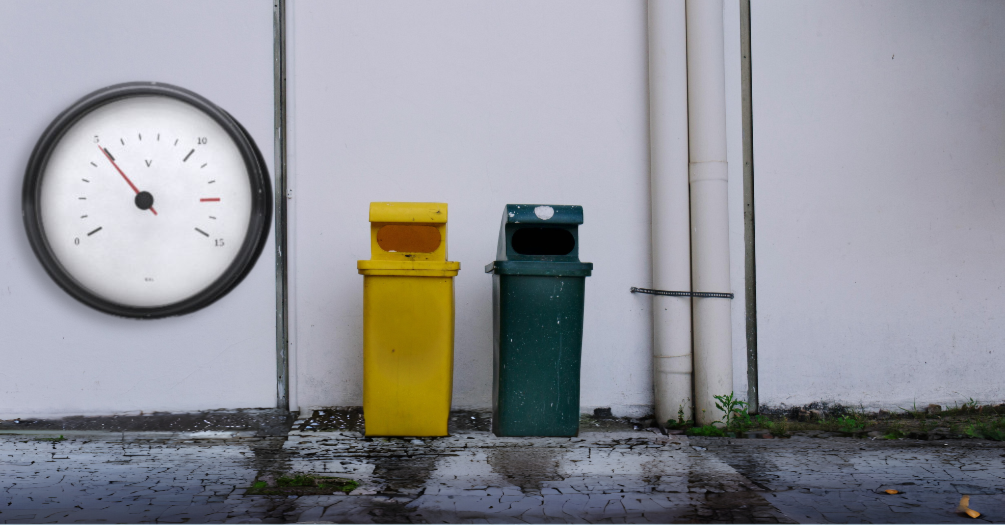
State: 5 (V)
